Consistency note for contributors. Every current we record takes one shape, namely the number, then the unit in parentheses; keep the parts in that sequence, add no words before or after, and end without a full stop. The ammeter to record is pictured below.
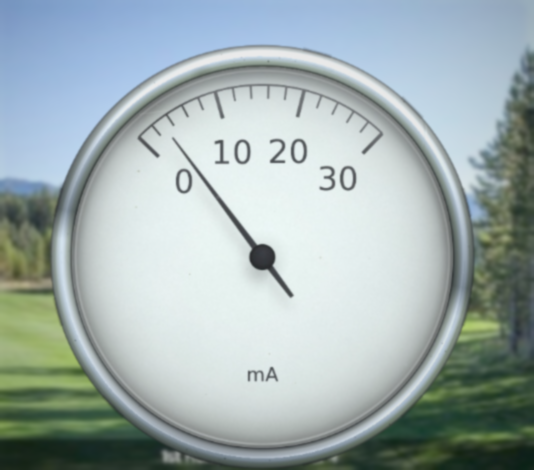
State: 3 (mA)
